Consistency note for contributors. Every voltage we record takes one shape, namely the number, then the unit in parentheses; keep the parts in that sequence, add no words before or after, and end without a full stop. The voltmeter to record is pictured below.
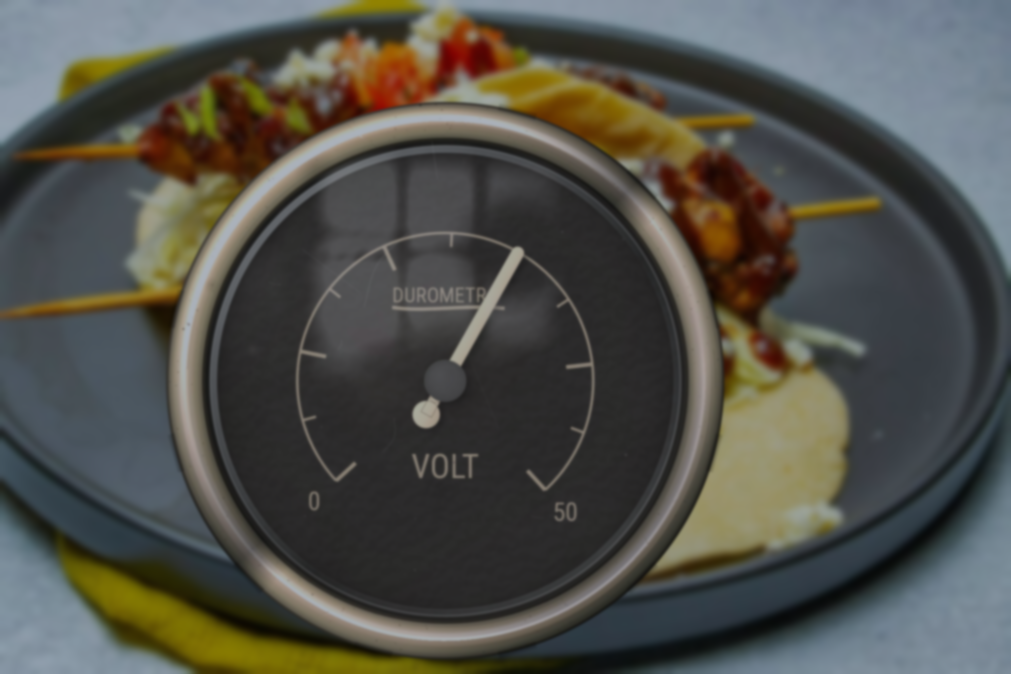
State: 30 (V)
